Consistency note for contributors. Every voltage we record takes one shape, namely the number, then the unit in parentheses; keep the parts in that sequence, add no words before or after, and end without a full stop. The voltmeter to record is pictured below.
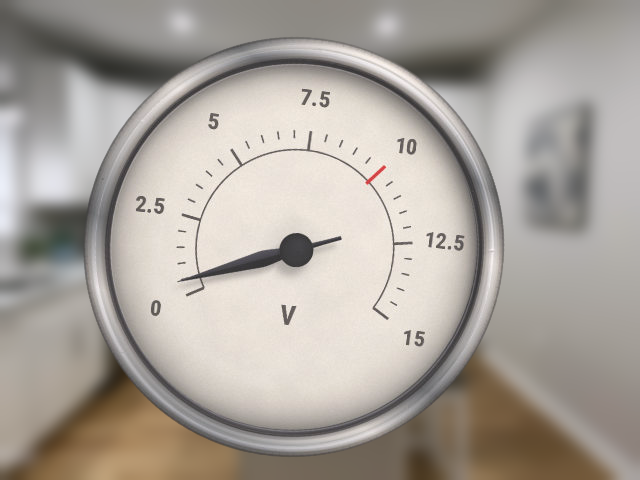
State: 0.5 (V)
